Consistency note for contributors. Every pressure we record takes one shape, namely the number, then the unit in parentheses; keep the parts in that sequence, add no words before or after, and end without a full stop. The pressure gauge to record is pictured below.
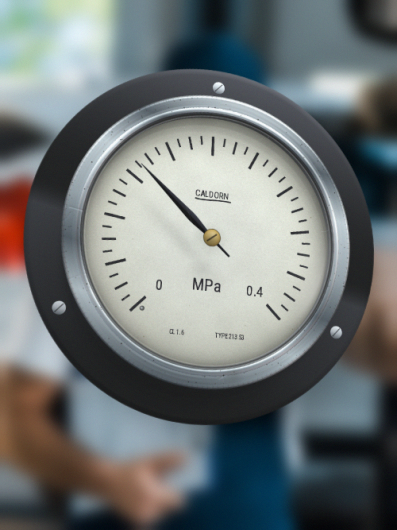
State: 0.13 (MPa)
